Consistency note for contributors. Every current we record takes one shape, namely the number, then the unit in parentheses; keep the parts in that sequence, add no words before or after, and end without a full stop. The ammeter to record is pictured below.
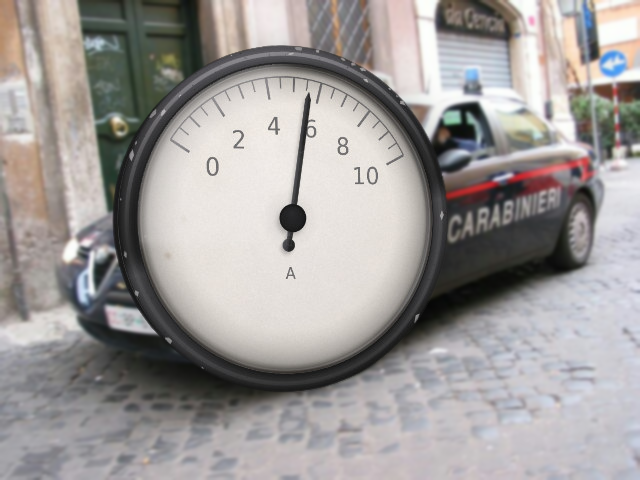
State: 5.5 (A)
